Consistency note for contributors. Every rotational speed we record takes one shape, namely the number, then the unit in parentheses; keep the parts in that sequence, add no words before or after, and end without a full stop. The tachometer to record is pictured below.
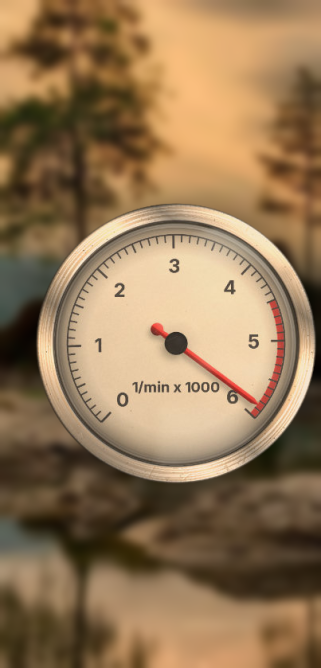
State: 5850 (rpm)
